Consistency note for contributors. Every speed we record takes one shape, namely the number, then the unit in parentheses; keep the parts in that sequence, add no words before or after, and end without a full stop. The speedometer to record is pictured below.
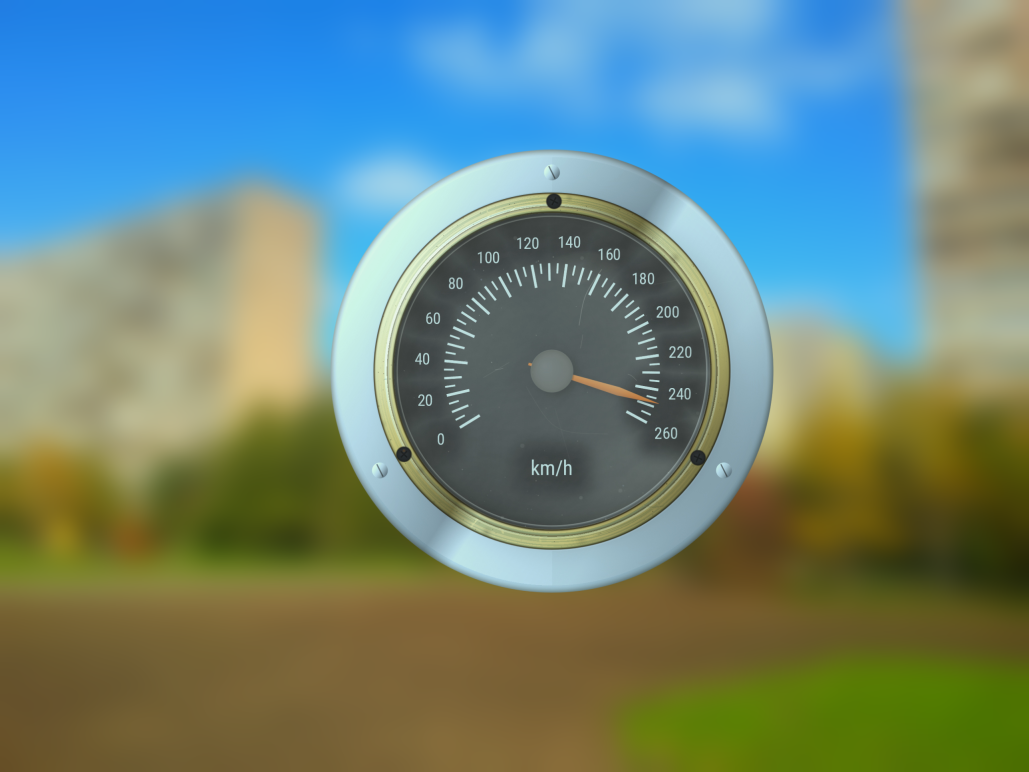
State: 247.5 (km/h)
